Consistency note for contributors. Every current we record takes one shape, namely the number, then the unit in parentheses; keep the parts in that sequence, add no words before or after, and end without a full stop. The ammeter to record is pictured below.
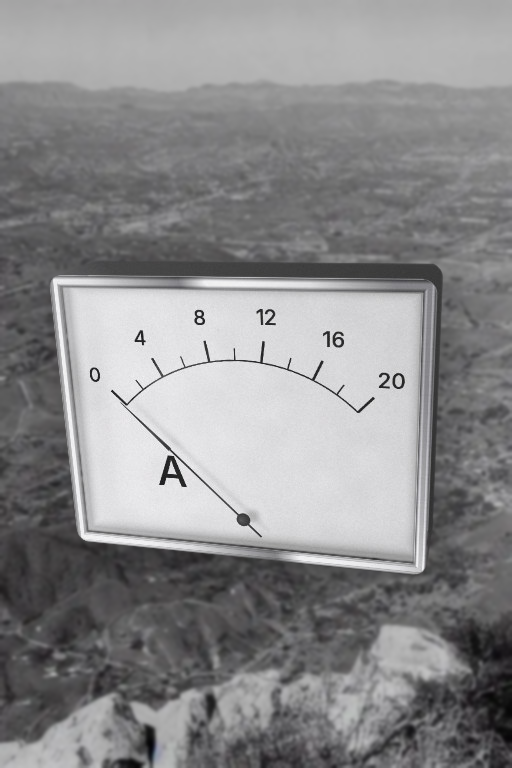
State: 0 (A)
